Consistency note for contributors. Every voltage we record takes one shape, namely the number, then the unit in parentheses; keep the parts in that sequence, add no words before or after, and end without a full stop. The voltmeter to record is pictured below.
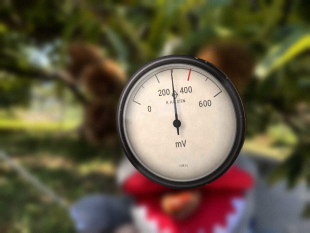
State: 300 (mV)
